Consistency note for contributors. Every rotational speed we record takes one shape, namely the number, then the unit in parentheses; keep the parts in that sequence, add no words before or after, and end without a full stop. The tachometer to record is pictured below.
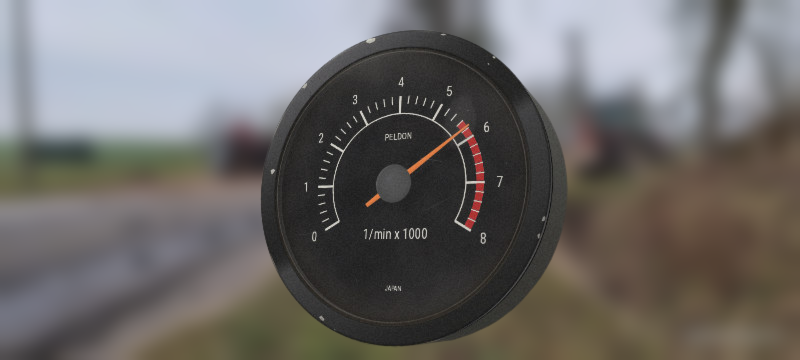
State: 5800 (rpm)
